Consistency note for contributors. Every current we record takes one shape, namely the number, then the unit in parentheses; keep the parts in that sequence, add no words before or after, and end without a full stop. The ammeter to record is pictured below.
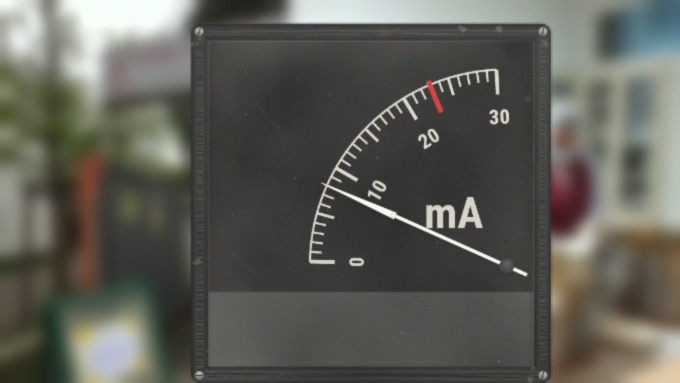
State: 8 (mA)
